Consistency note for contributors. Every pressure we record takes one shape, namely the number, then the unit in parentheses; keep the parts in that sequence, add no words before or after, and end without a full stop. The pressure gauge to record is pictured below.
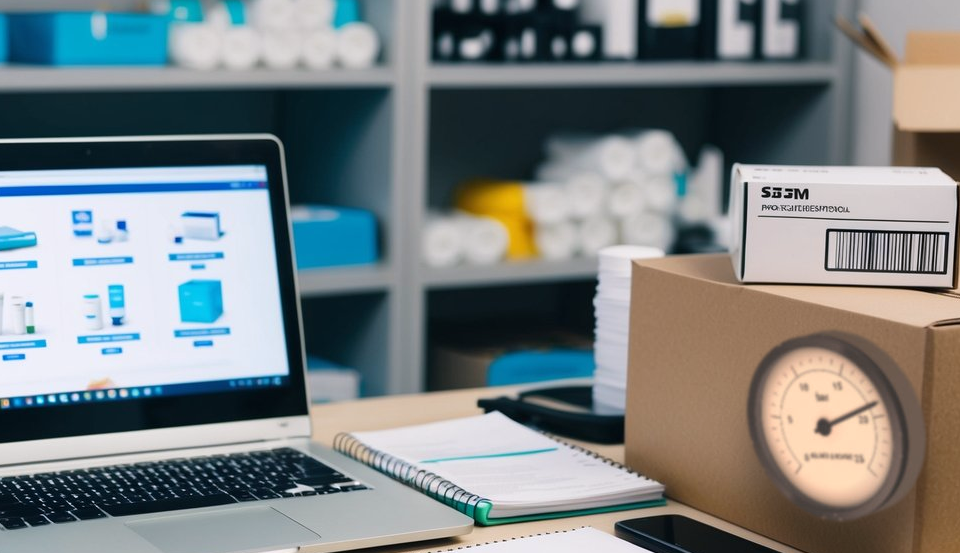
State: 19 (bar)
